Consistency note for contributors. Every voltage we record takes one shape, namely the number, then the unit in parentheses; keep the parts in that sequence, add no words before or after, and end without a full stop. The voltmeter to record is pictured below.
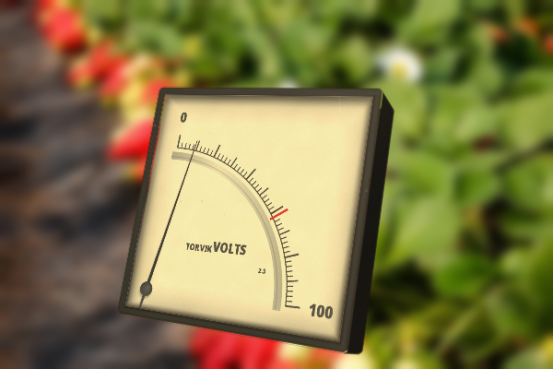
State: 10 (V)
